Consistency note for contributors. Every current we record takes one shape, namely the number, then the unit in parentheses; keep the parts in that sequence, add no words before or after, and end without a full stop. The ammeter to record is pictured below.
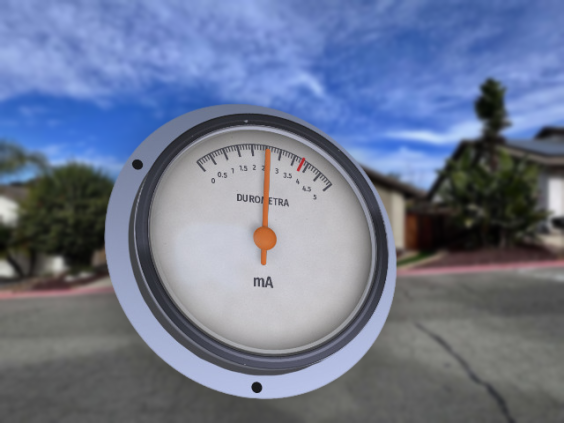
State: 2.5 (mA)
